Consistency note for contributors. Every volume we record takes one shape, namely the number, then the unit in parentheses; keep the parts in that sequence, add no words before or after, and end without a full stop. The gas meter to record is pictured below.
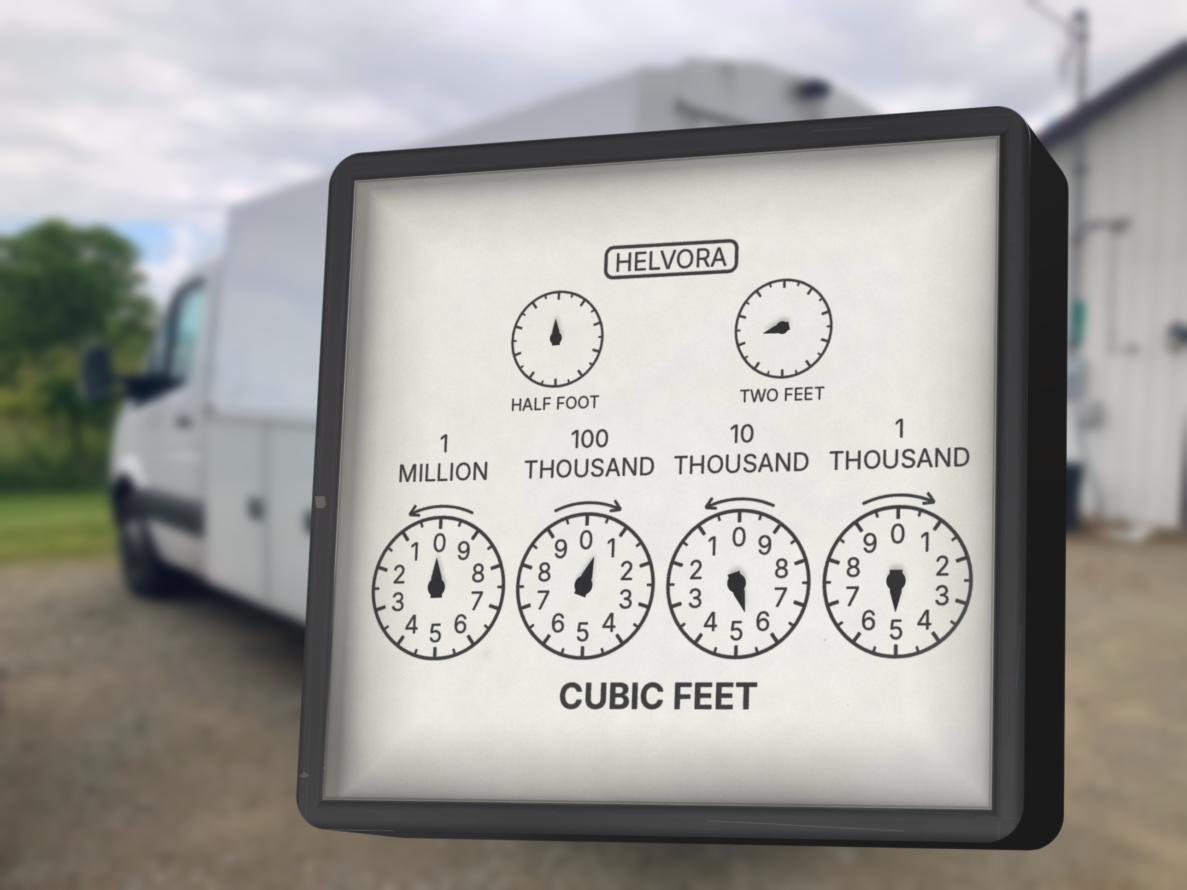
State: 5500 (ft³)
